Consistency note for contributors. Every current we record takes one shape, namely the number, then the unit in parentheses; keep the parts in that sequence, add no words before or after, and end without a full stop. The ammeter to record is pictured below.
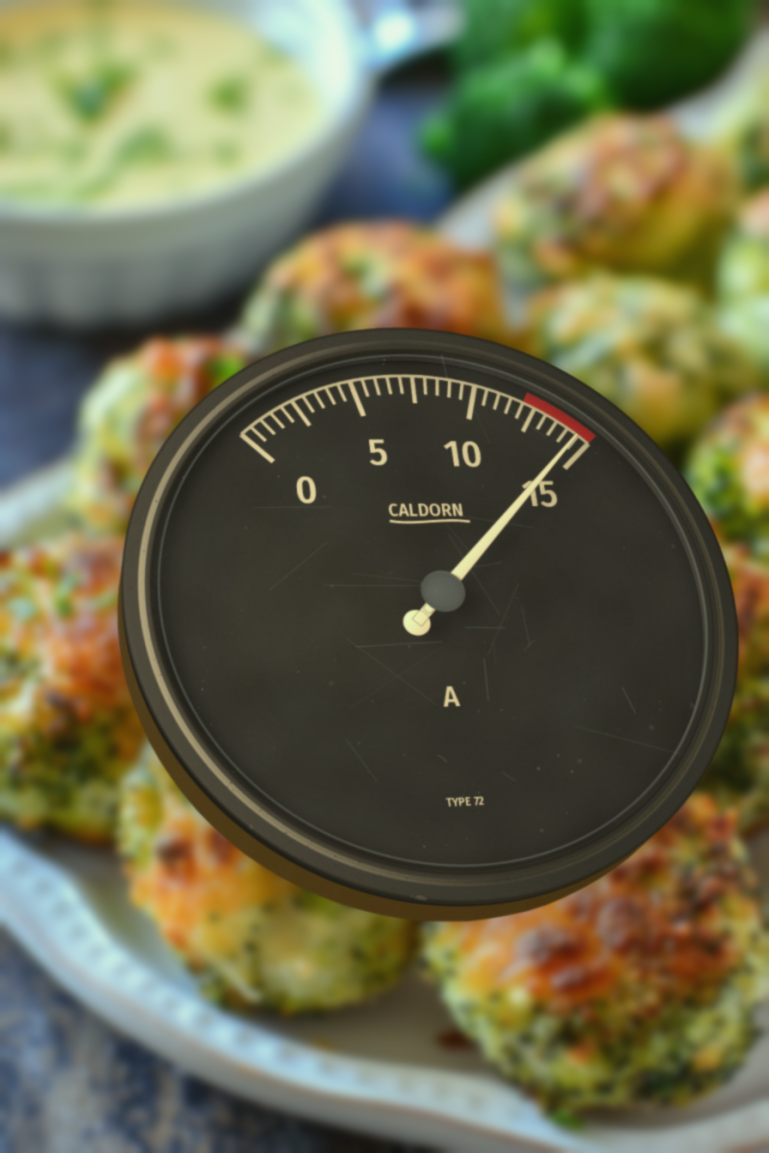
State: 14.5 (A)
